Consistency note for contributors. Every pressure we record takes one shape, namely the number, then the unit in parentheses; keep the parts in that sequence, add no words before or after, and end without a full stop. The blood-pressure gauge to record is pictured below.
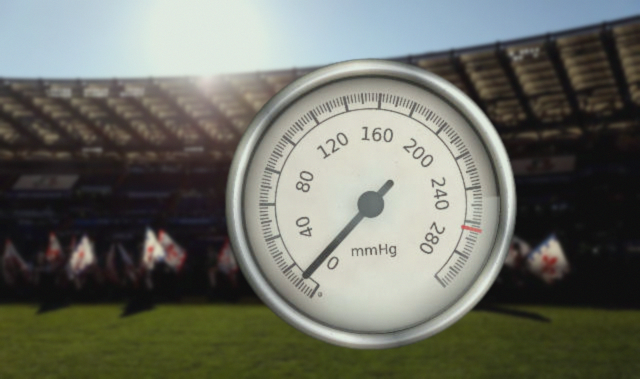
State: 10 (mmHg)
